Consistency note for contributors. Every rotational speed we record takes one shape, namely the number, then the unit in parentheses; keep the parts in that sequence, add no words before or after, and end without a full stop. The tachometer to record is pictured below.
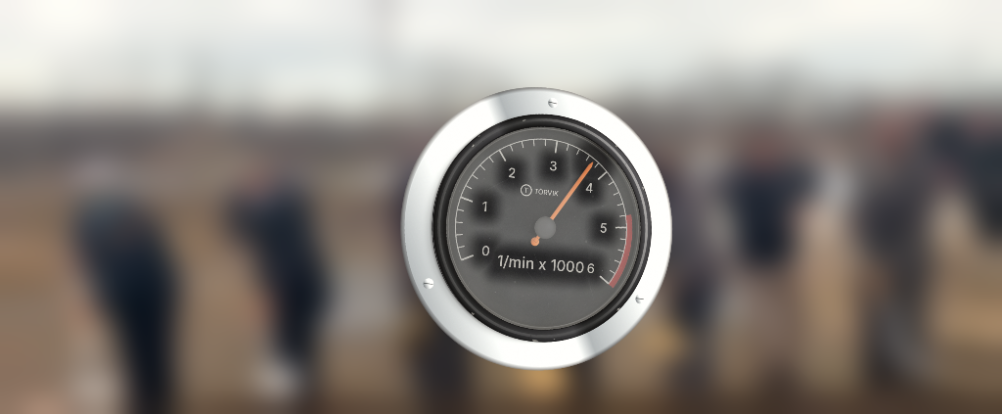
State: 3700 (rpm)
